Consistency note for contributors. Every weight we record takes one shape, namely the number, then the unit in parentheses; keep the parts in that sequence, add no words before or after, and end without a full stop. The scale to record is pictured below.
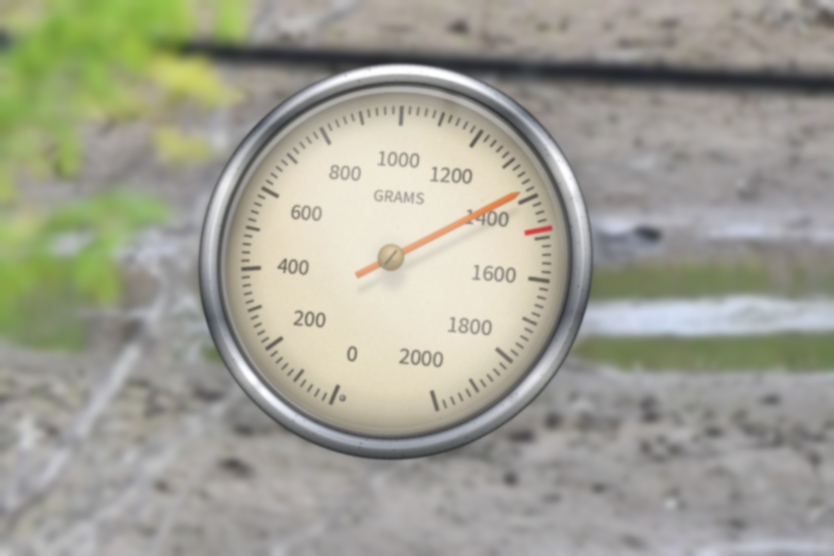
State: 1380 (g)
